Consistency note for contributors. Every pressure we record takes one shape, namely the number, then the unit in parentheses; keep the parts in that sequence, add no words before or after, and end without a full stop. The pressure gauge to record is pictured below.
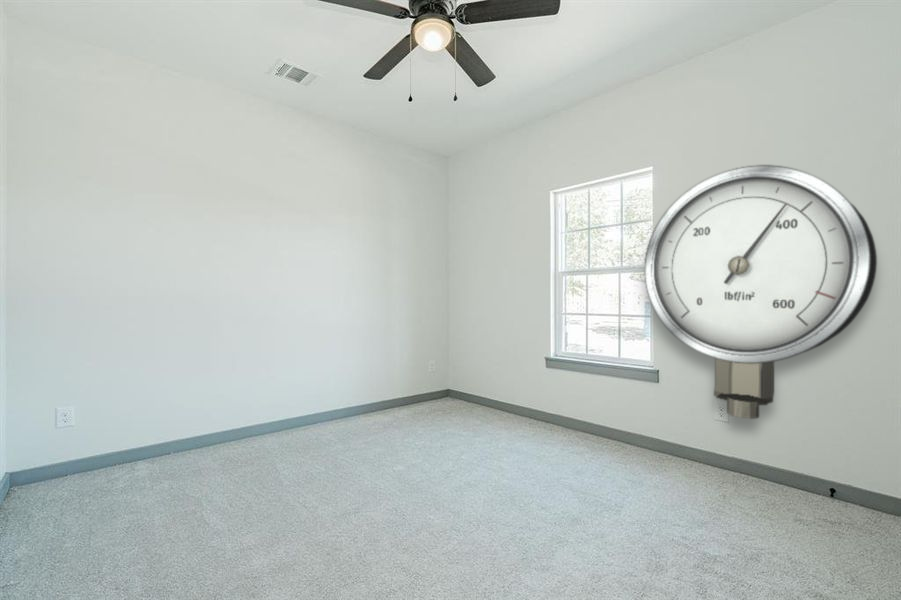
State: 375 (psi)
